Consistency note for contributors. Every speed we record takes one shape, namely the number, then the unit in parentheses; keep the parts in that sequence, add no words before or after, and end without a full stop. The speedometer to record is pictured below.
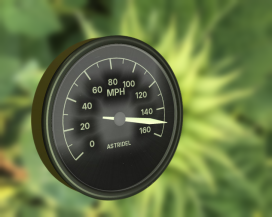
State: 150 (mph)
